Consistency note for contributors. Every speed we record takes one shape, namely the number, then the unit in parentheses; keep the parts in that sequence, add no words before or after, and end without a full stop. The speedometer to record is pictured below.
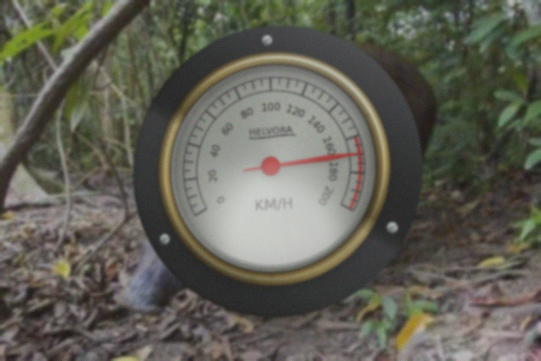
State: 170 (km/h)
